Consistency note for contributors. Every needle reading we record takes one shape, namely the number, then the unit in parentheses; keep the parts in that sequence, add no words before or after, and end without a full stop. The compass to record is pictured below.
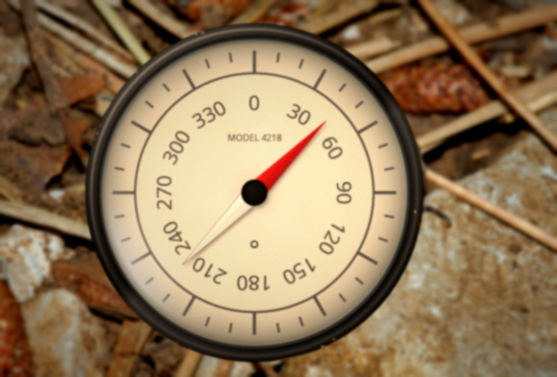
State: 45 (°)
